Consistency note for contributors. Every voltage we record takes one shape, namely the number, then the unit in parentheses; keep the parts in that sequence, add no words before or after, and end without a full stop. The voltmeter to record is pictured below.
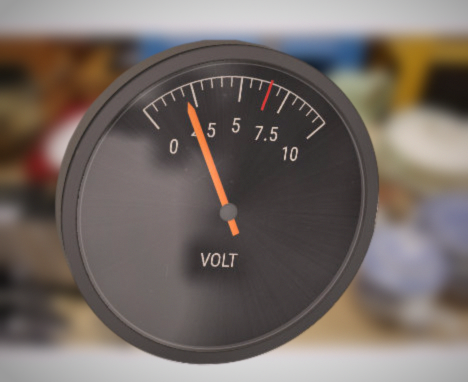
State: 2 (V)
